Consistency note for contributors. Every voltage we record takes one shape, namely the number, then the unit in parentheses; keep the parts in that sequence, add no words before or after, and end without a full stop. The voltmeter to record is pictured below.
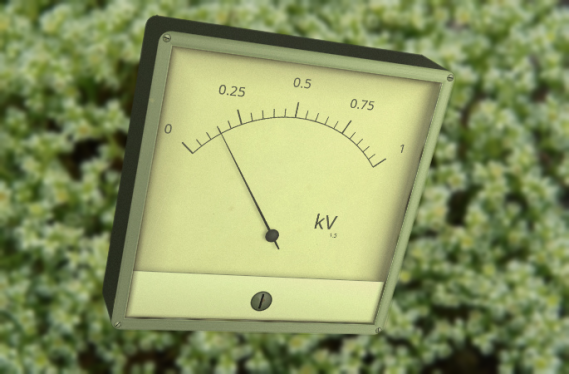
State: 0.15 (kV)
